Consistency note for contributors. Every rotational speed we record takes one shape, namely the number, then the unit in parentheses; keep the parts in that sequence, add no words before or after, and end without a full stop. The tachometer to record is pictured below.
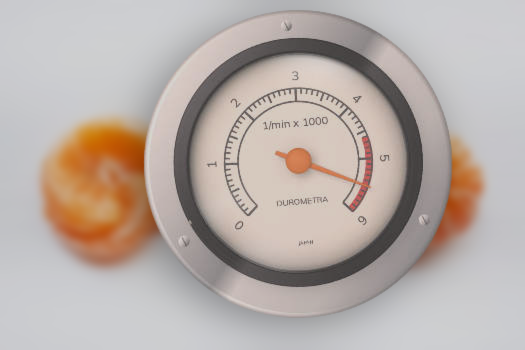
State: 5500 (rpm)
